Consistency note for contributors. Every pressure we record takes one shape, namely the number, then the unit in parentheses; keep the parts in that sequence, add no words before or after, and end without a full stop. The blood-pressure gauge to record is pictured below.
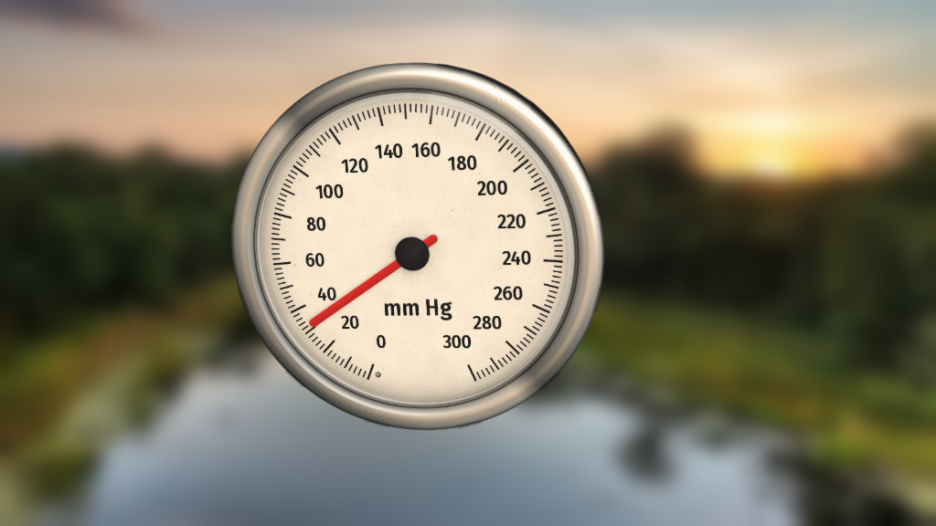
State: 32 (mmHg)
